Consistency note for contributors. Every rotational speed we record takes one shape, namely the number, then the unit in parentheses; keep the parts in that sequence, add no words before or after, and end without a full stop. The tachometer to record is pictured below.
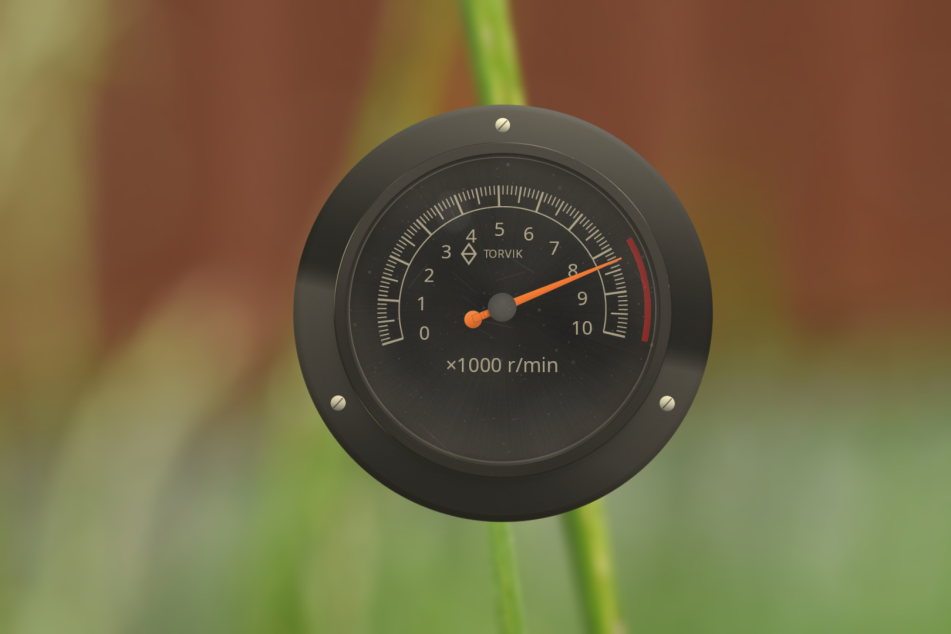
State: 8300 (rpm)
